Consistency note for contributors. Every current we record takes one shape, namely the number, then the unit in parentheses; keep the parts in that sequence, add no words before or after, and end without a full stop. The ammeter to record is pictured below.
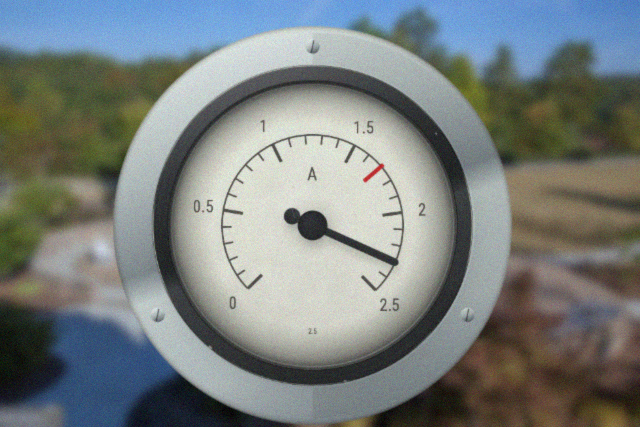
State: 2.3 (A)
